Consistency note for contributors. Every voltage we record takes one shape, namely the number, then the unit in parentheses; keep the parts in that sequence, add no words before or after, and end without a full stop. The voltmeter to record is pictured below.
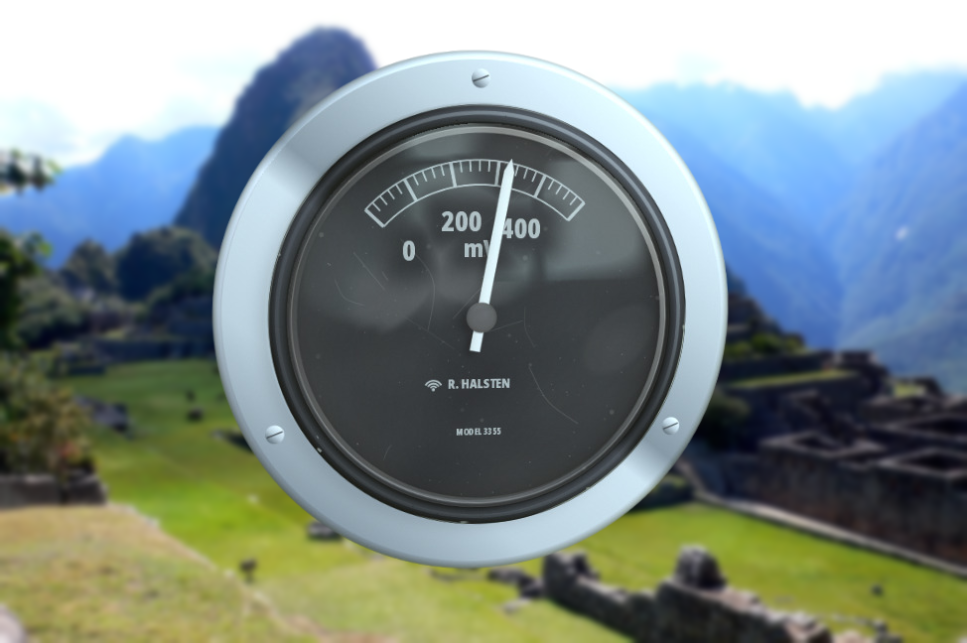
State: 320 (mV)
